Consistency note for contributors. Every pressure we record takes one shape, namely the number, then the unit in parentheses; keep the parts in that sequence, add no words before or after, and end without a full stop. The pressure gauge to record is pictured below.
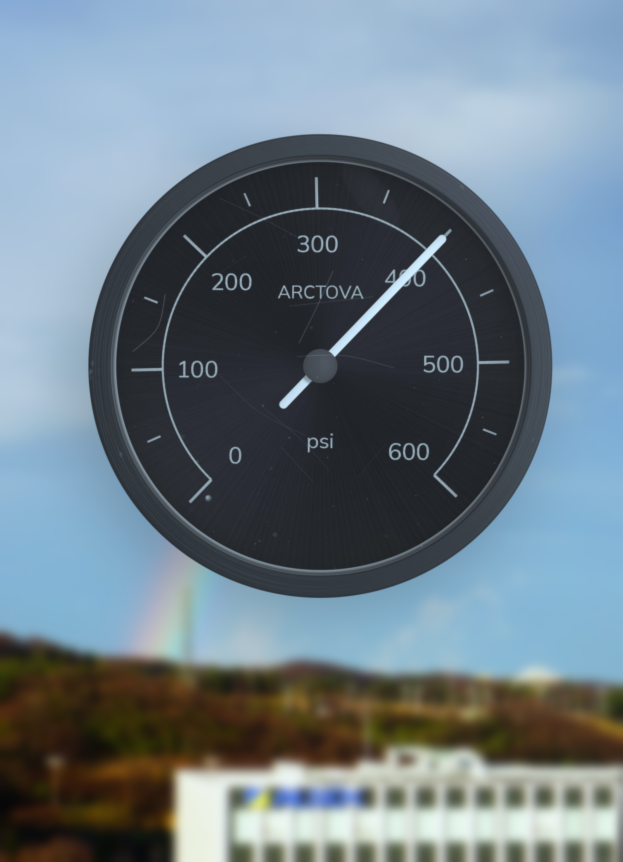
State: 400 (psi)
